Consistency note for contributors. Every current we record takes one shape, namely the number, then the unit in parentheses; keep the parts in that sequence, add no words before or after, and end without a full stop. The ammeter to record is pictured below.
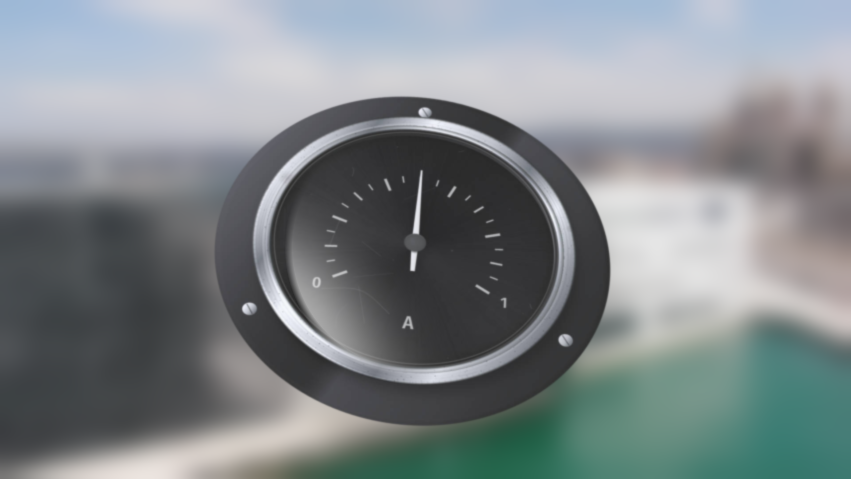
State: 0.5 (A)
